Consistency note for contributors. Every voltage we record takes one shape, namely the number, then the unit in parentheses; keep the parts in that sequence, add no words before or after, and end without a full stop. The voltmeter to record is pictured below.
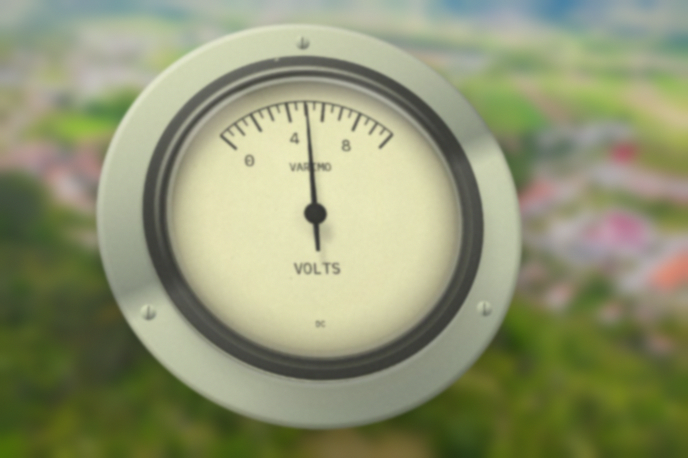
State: 5 (V)
